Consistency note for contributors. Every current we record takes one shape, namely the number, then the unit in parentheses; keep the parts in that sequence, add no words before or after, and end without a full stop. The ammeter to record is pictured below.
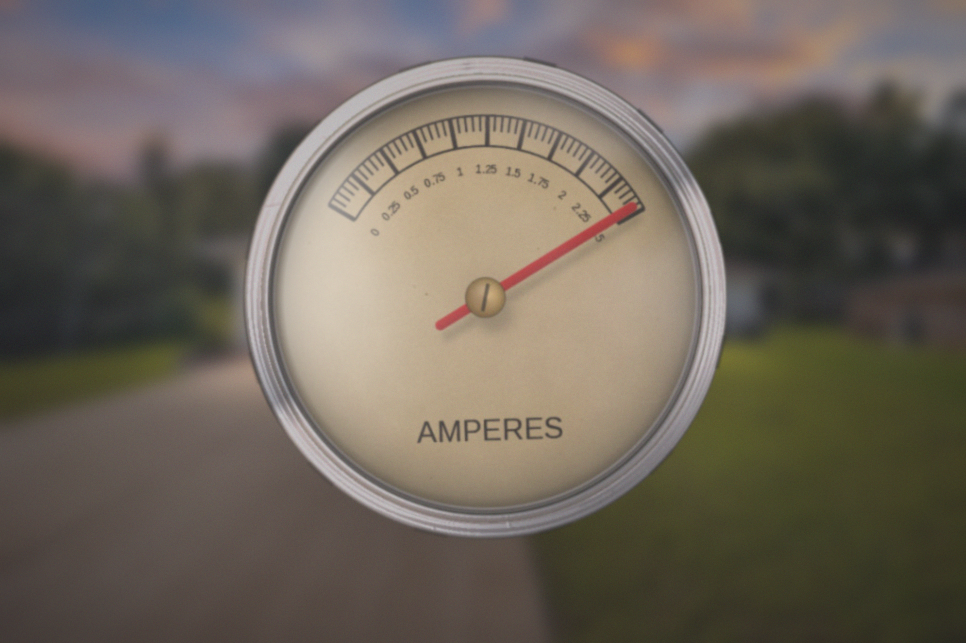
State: 2.45 (A)
